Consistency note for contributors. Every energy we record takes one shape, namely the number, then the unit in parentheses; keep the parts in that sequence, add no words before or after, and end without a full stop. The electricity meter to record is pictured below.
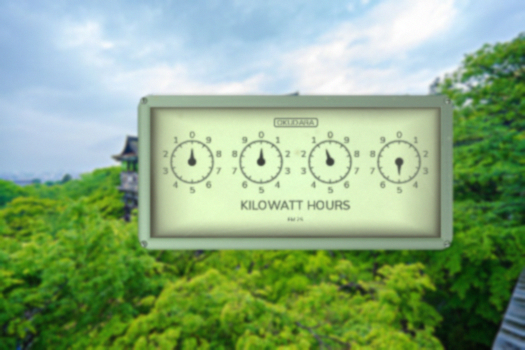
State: 5 (kWh)
